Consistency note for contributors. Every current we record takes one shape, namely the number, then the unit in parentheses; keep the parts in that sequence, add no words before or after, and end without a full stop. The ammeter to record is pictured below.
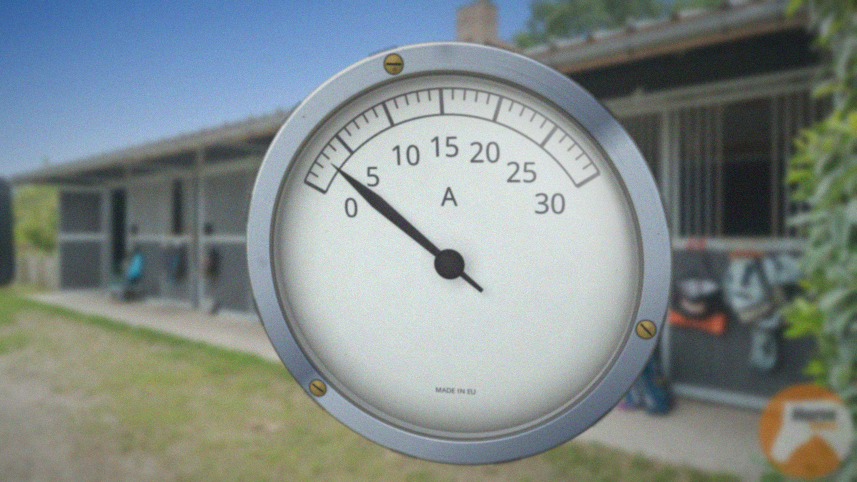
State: 3 (A)
